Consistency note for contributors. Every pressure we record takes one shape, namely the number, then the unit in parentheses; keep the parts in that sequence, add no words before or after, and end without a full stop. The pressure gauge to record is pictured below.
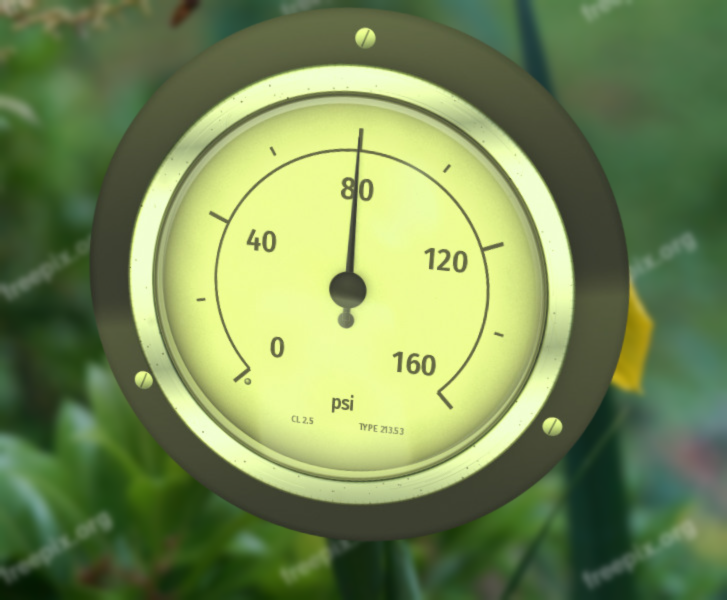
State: 80 (psi)
